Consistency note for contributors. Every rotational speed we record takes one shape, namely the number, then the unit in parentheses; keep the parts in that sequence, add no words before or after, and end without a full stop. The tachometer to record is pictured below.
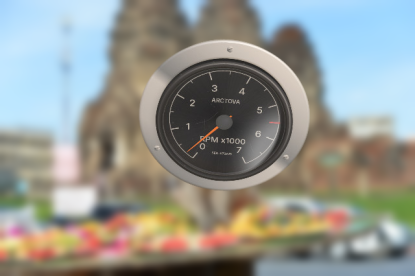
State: 250 (rpm)
